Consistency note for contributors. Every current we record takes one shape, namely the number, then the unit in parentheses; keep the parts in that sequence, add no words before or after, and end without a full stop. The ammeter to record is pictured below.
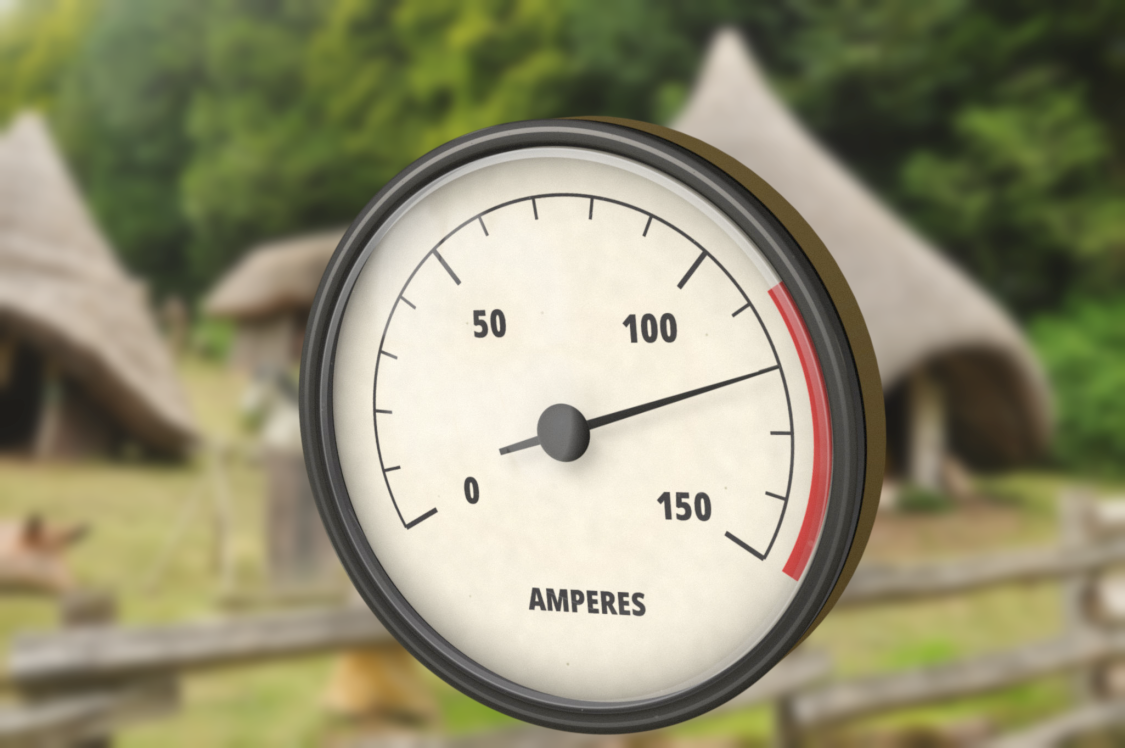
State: 120 (A)
